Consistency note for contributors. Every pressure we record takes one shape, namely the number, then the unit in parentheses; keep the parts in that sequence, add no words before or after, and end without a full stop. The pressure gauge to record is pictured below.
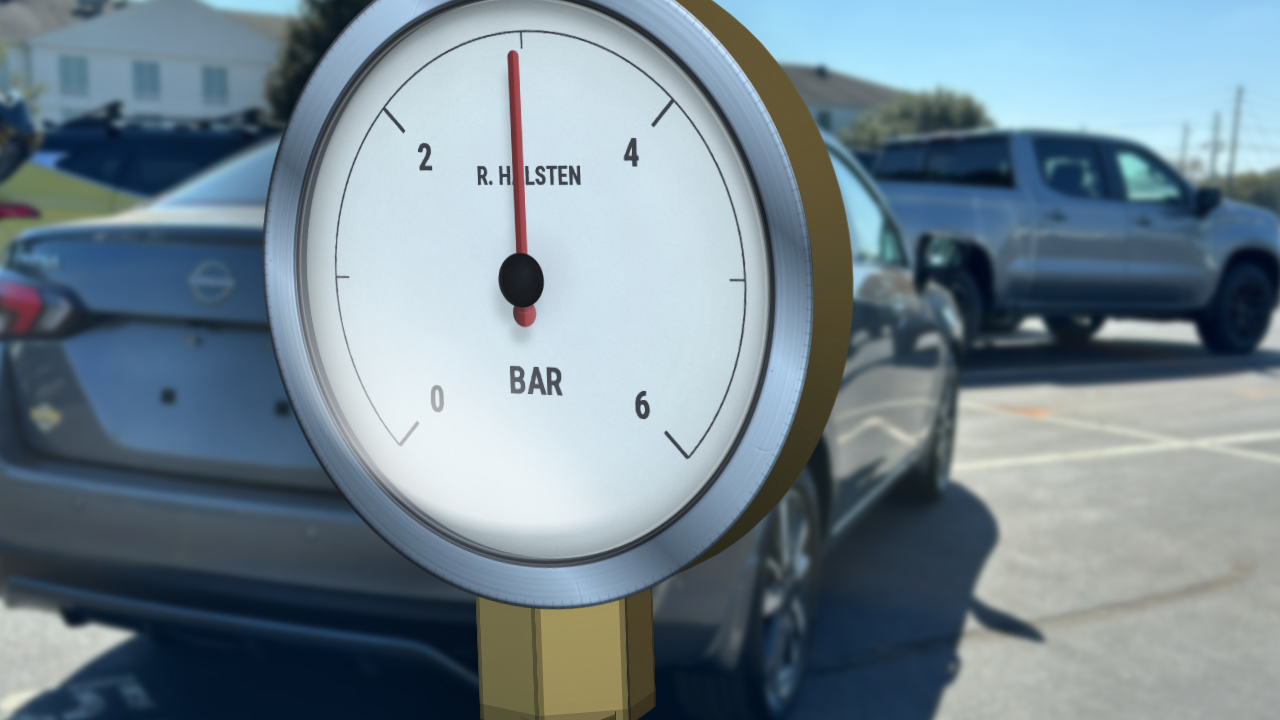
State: 3 (bar)
